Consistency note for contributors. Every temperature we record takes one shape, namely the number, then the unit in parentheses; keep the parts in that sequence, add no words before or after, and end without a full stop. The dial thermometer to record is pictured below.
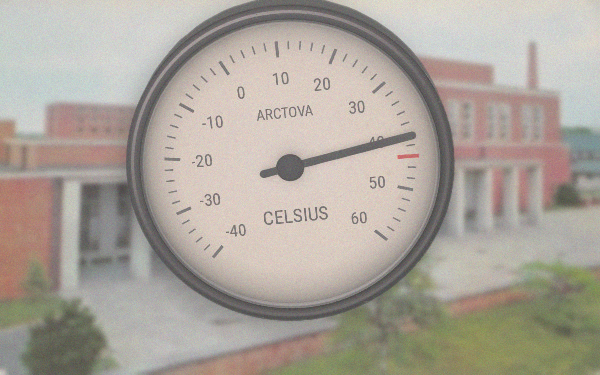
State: 40 (°C)
